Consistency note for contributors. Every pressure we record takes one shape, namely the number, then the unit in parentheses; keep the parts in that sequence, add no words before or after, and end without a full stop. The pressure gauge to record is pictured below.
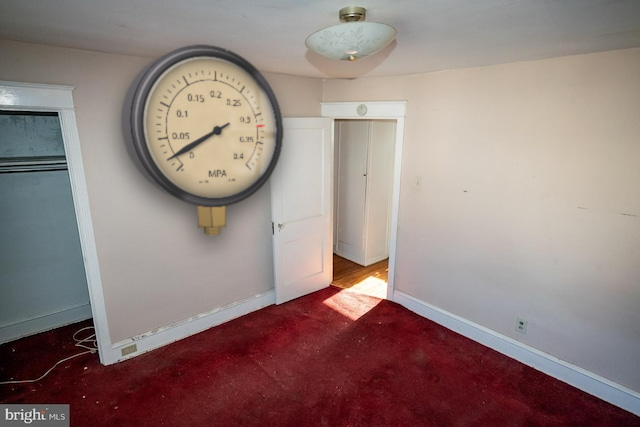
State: 0.02 (MPa)
